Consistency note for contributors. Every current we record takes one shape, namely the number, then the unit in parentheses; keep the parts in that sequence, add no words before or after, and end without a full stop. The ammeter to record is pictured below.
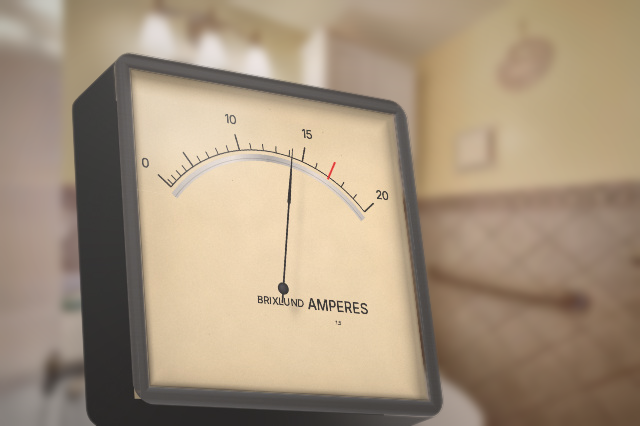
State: 14 (A)
